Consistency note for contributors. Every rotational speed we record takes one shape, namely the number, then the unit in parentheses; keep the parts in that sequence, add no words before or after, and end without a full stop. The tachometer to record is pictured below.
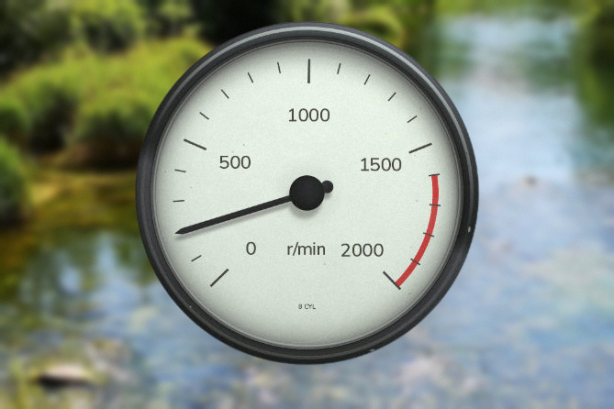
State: 200 (rpm)
